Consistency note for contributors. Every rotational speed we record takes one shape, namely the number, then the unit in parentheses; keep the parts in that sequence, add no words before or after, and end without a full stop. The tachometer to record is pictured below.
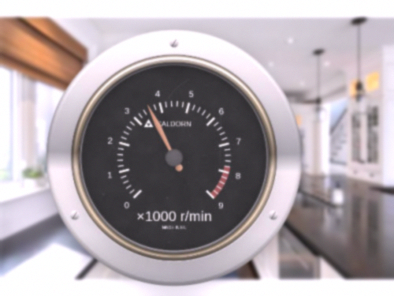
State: 3600 (rpm)
